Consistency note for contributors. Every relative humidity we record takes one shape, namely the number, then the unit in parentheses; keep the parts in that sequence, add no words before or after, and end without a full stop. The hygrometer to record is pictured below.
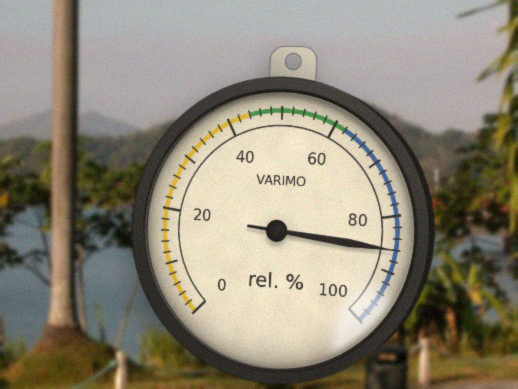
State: 86 (%)
